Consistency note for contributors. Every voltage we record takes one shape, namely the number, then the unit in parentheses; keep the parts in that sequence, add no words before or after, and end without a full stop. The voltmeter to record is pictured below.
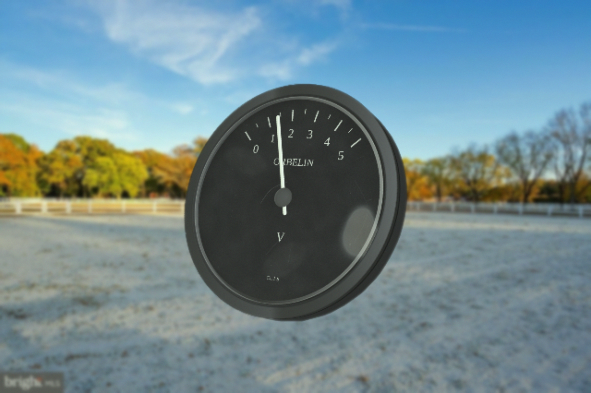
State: 1.5 (V)
